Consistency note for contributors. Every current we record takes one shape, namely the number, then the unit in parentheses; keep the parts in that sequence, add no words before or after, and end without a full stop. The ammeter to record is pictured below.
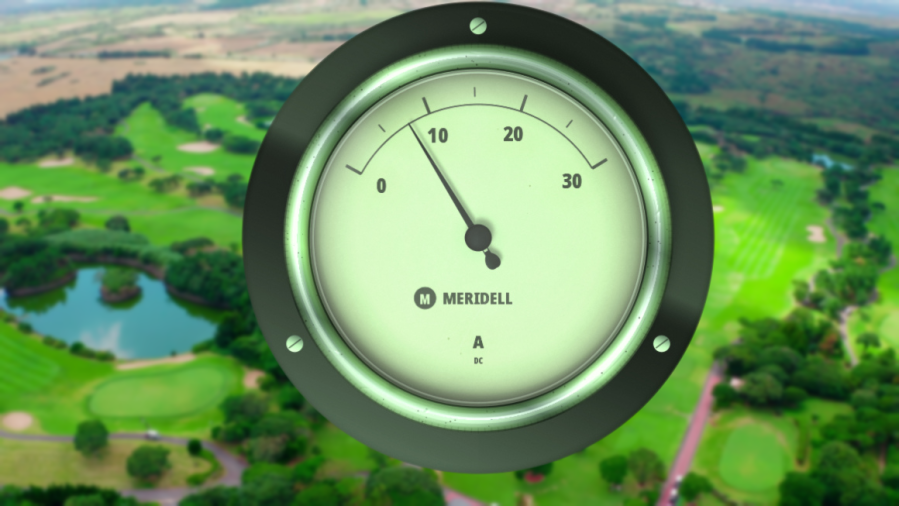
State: 7.5 (A)
